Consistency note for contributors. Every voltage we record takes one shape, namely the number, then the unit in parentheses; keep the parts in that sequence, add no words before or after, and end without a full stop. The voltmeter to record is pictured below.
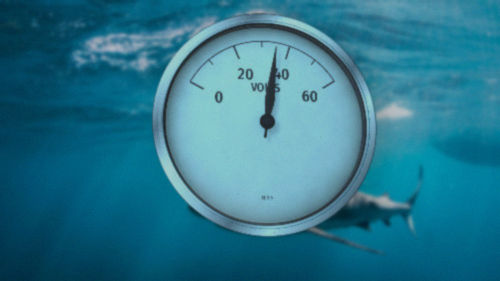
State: 35 (V)
